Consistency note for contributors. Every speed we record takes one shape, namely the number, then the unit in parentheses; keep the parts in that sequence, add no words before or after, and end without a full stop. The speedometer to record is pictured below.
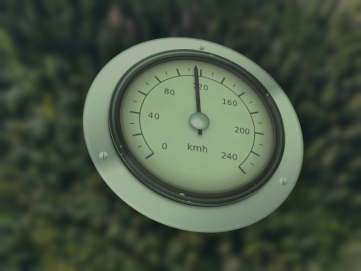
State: 115 (km/h)
